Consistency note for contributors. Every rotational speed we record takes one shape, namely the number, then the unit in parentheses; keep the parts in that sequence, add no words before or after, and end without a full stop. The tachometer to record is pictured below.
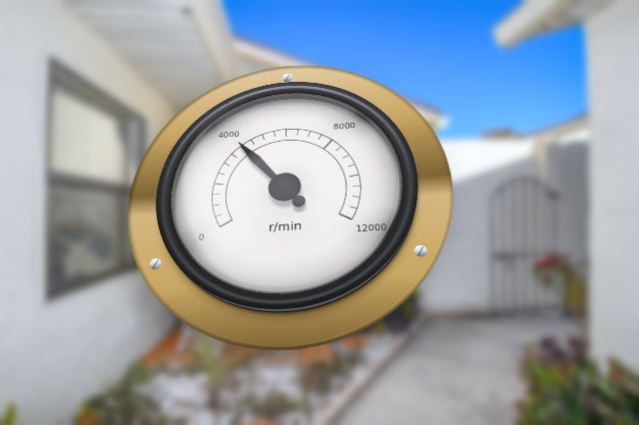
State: 4000 (rpm)
